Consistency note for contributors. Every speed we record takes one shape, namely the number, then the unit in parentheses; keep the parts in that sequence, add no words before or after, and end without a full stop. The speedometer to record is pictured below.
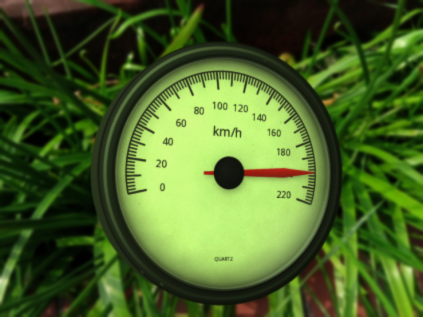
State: 200 (km/h)
